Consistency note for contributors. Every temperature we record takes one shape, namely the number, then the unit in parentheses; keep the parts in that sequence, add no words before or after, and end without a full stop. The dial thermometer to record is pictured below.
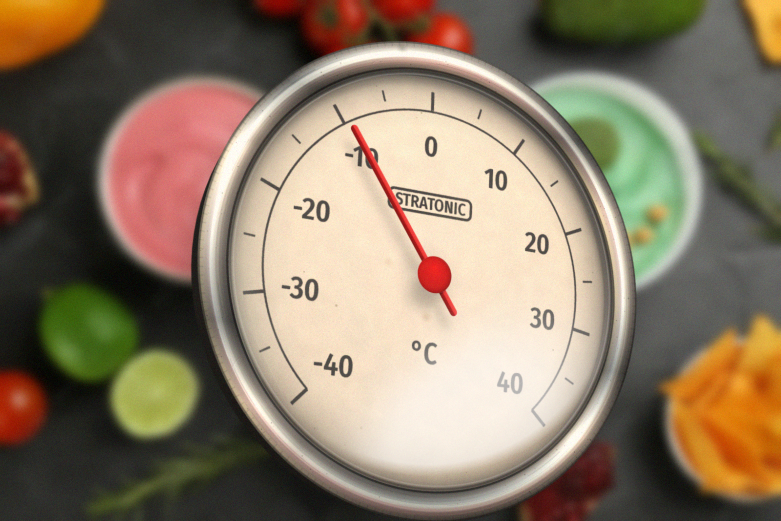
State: -10 (°C)
